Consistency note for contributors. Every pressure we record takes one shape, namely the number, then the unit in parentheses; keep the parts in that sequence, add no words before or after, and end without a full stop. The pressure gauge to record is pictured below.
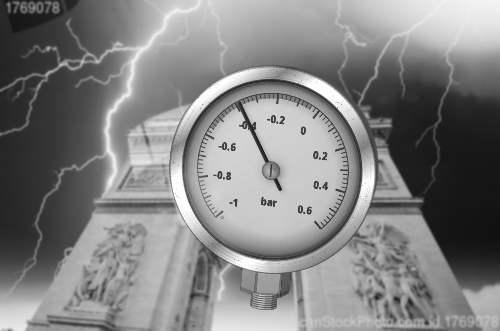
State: -0.38 (bar)
